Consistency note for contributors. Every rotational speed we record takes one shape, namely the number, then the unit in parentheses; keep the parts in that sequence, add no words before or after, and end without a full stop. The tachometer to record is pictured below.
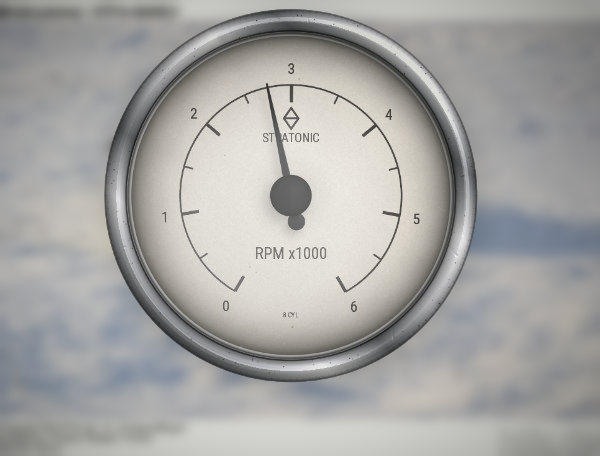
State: 2750 (rpm)
